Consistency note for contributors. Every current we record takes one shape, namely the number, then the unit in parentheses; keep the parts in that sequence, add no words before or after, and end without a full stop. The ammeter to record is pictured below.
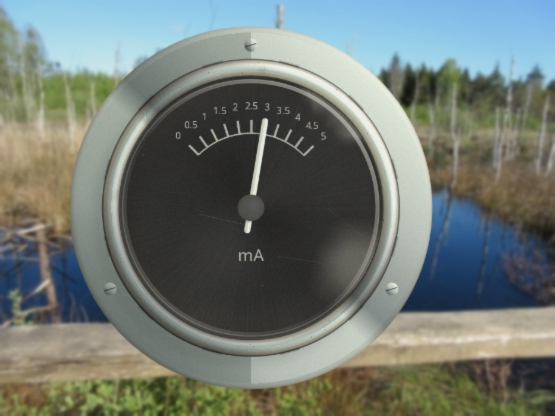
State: 3 (mA)
